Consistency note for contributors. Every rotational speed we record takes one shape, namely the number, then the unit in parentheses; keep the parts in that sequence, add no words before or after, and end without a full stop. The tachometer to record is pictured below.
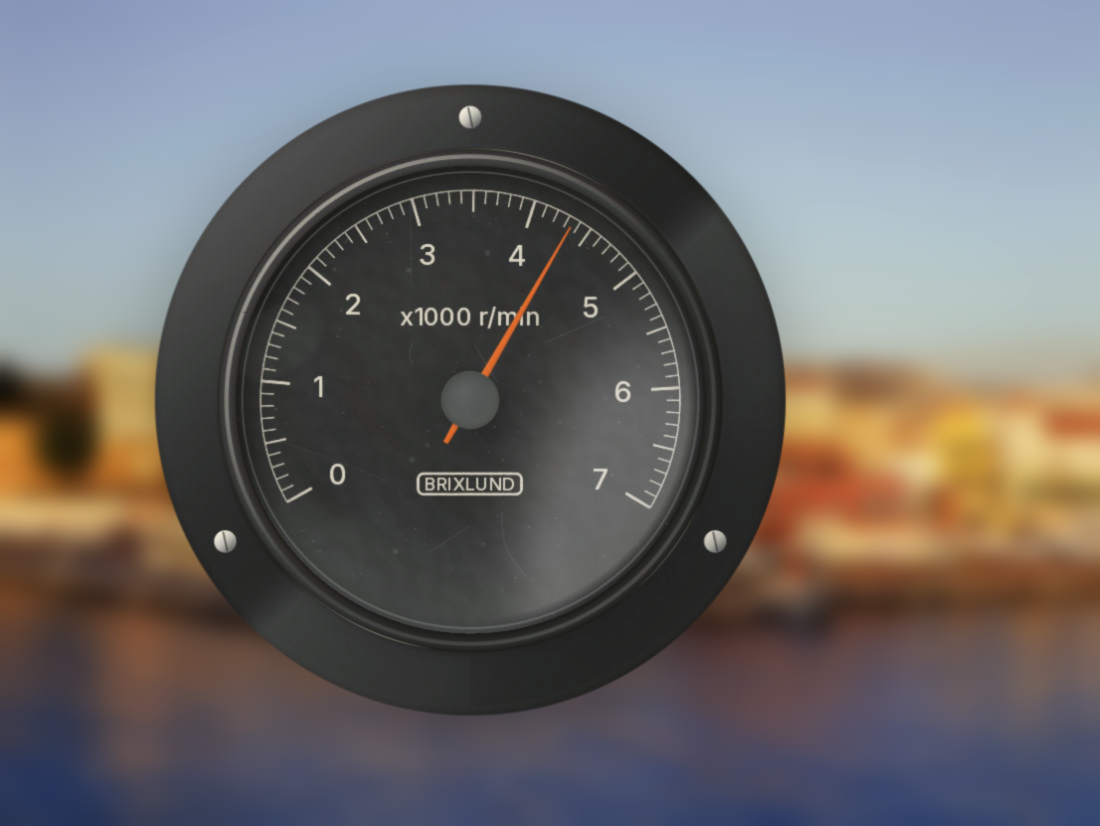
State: 4350 (rpm)
